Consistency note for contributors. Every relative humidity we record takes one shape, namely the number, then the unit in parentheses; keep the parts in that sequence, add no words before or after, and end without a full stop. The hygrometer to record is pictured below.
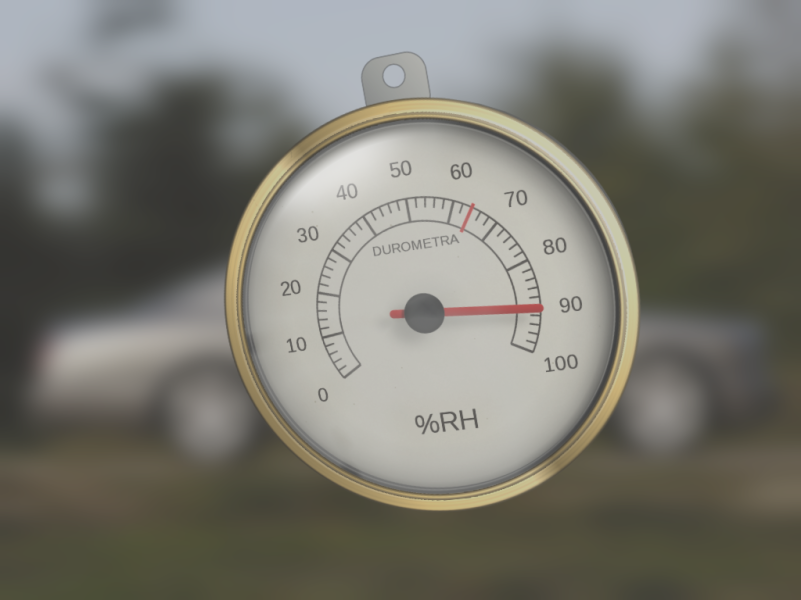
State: 90 (%)
